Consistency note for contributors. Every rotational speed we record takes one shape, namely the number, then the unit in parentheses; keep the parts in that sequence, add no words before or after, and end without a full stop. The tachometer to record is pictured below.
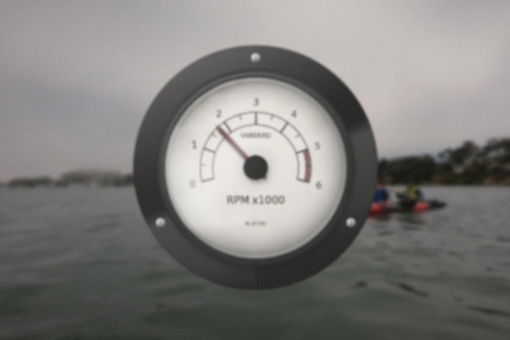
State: 1750 (rpm)
